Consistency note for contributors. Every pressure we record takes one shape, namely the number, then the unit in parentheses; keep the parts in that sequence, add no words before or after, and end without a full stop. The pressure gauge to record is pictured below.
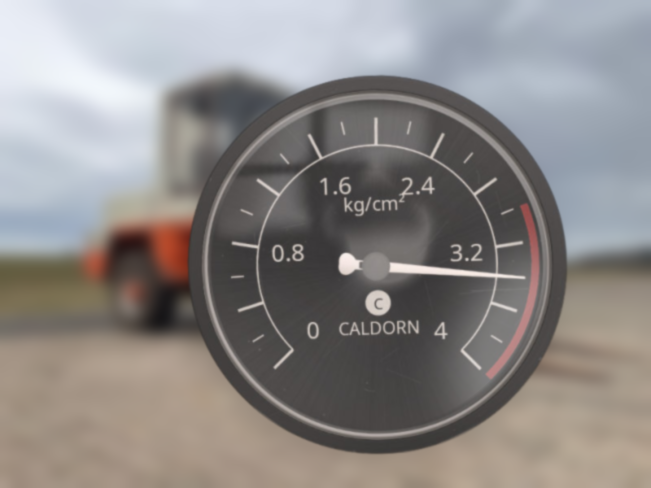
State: 3.4 (kg/cm²)
